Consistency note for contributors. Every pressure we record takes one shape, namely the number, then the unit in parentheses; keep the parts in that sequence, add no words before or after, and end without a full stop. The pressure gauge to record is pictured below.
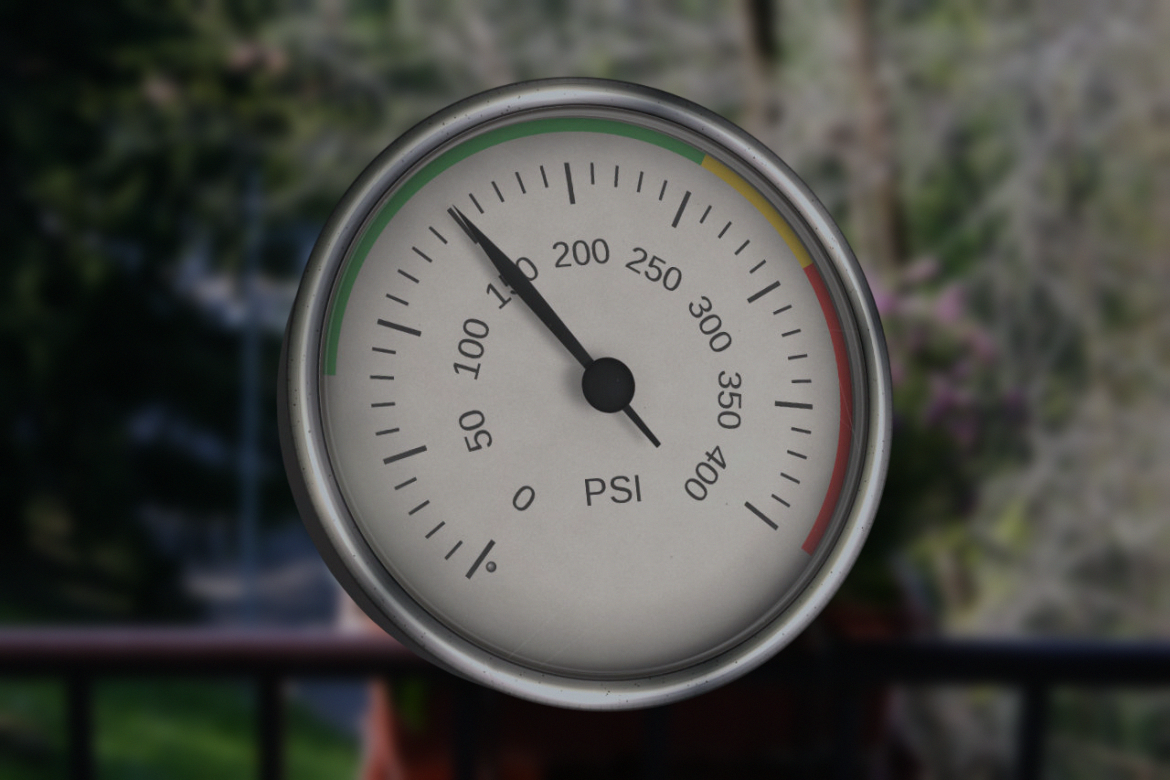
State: 150 (psi)
